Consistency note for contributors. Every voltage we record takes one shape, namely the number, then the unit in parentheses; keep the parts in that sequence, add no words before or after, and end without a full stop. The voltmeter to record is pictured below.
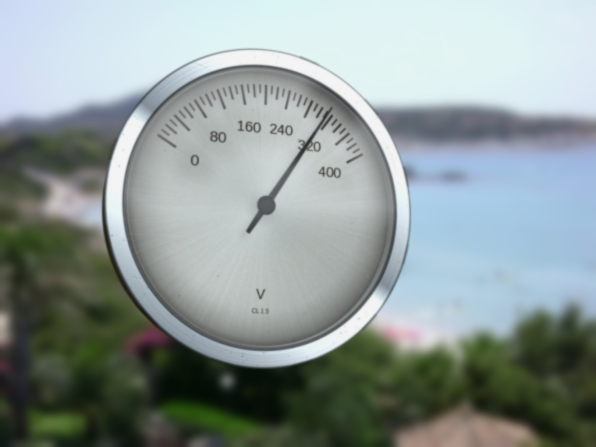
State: 310 (V)
